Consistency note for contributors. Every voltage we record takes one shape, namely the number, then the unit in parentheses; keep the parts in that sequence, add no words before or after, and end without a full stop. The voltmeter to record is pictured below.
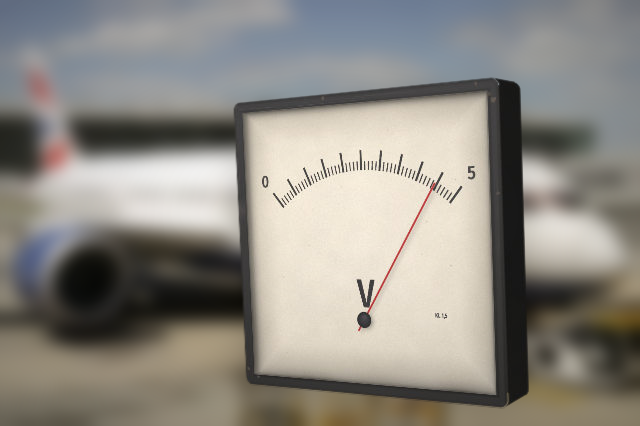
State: 4.5 (V)
